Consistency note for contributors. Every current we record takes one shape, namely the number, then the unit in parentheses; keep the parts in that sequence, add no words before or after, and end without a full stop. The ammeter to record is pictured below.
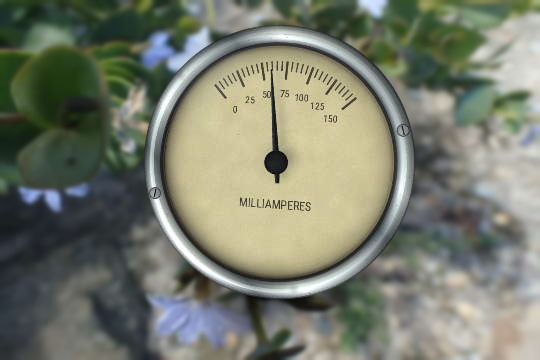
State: 60 (mA)
